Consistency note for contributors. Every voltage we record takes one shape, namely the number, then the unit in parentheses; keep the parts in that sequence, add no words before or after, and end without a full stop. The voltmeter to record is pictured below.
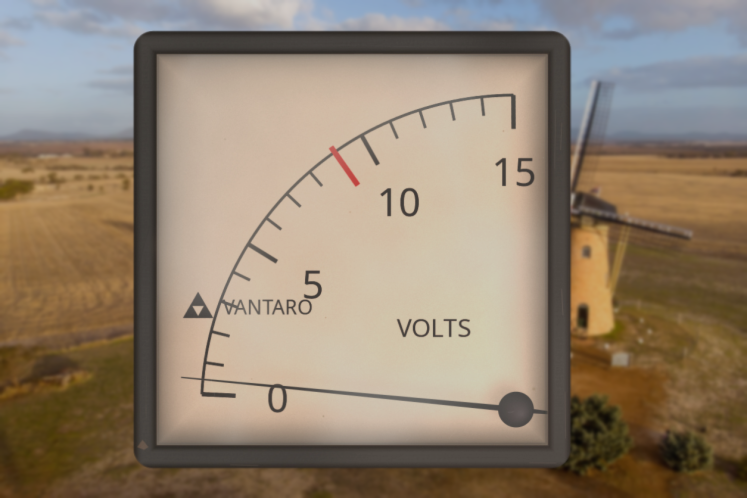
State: 0.5 (V)
